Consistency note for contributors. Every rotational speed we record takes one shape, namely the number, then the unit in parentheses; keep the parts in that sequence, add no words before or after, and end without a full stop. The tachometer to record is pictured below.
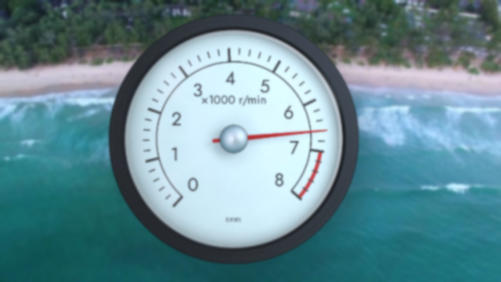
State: 6600 (rpm)
